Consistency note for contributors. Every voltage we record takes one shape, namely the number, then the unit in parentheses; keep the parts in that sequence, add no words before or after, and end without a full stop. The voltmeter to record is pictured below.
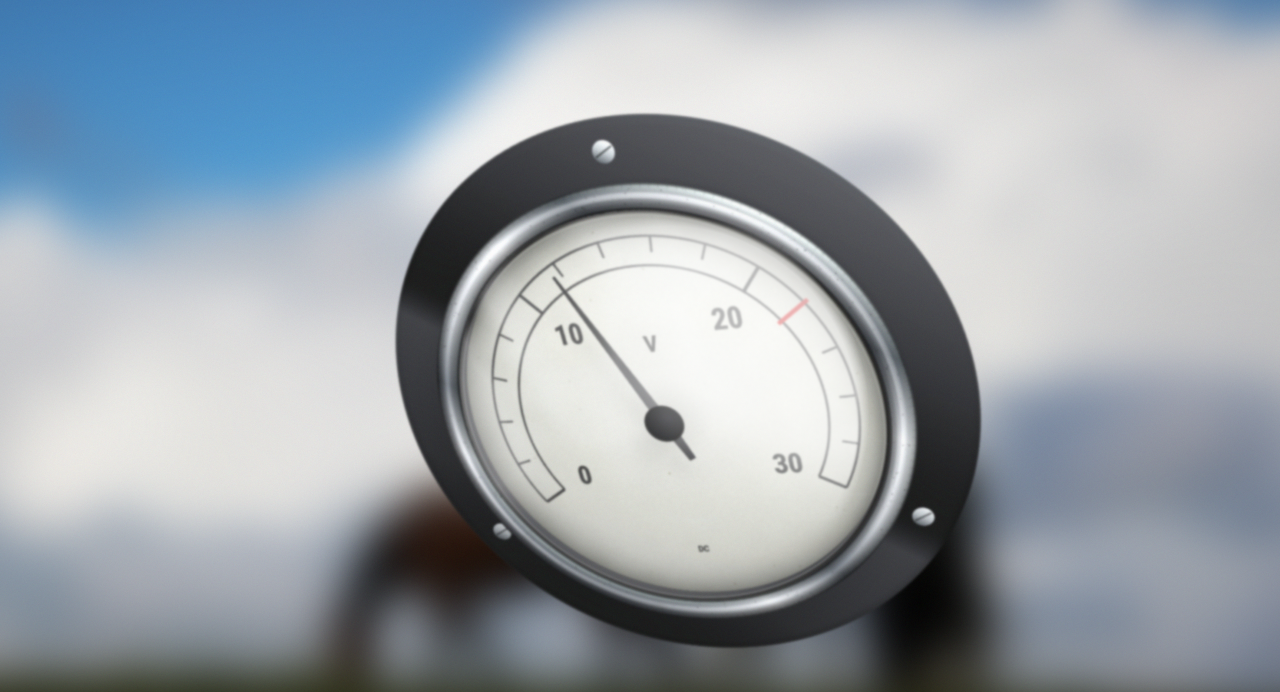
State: 12 (V)
